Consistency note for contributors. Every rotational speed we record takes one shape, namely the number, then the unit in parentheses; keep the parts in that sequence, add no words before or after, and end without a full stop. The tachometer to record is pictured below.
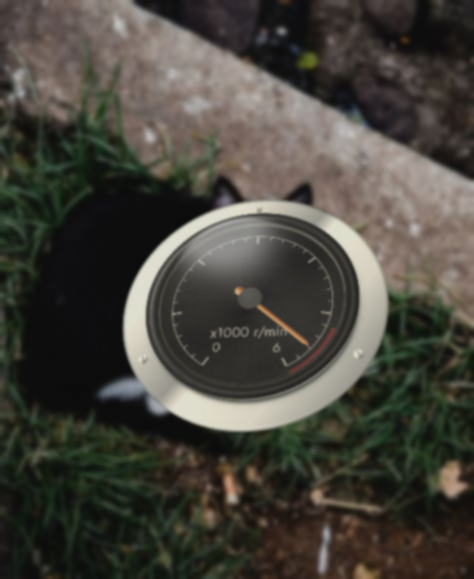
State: 5600 (rpm)
